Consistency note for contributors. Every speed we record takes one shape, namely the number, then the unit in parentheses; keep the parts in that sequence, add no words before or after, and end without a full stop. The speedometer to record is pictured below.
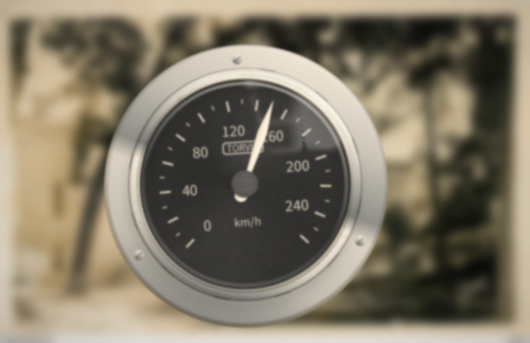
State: 150 (km/h)
